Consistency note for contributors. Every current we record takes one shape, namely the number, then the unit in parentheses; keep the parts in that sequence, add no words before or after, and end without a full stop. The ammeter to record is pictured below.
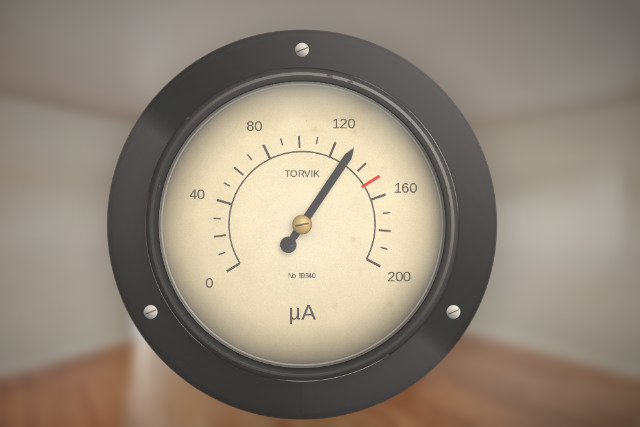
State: 130 (µA)
